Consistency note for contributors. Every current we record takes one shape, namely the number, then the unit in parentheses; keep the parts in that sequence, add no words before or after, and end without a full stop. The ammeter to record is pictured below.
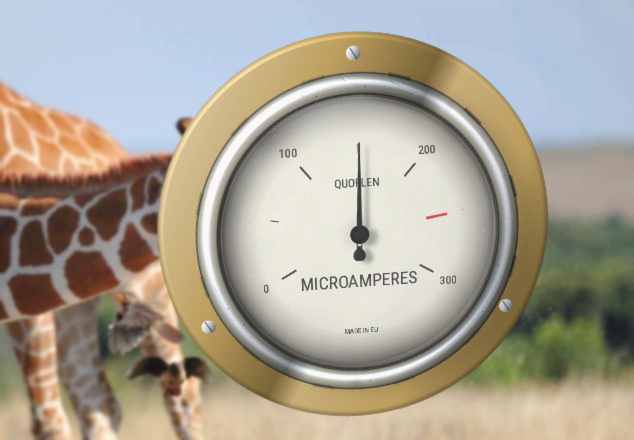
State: 150 (µA)
